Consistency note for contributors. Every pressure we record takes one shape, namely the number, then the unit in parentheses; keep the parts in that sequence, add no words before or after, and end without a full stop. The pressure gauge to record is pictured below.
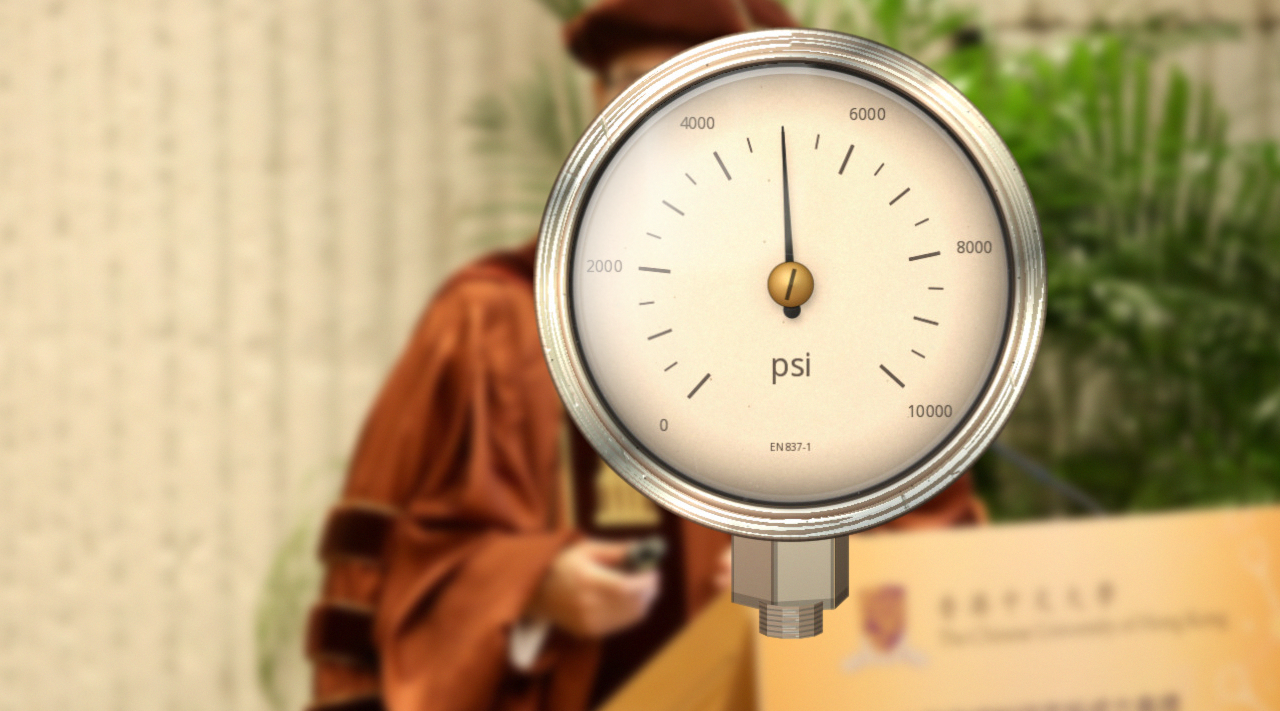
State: 5000 (psi)
